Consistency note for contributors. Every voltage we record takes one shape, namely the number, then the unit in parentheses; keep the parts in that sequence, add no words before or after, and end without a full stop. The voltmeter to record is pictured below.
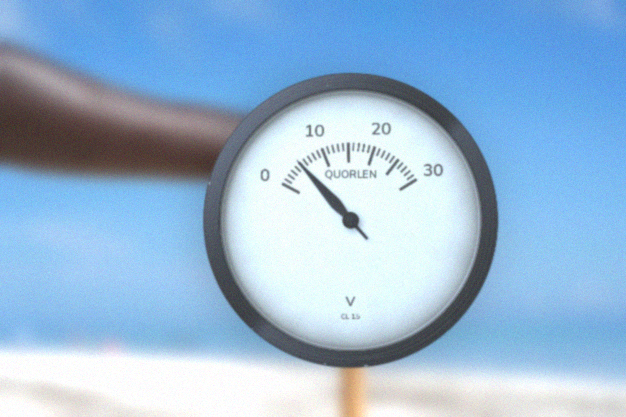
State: 5 (V)
